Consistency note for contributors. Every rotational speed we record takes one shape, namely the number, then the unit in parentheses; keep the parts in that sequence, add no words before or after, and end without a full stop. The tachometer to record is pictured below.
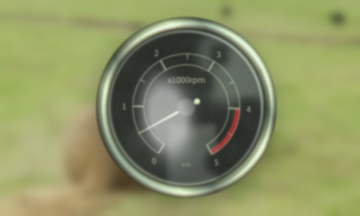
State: 500 (rpm)
